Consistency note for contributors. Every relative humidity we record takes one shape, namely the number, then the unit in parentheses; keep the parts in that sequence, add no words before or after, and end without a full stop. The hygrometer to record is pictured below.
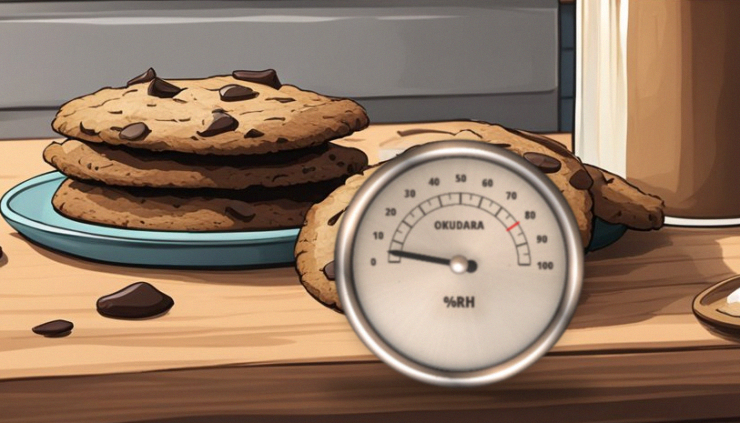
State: 5 (%)
